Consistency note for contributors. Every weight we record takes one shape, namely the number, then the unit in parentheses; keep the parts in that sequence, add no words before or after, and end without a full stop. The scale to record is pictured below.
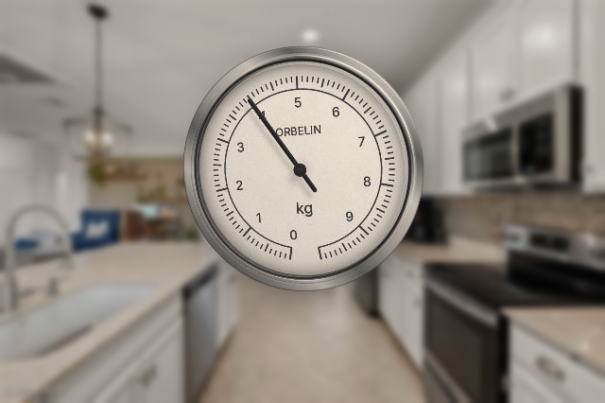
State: 4 (kg)
